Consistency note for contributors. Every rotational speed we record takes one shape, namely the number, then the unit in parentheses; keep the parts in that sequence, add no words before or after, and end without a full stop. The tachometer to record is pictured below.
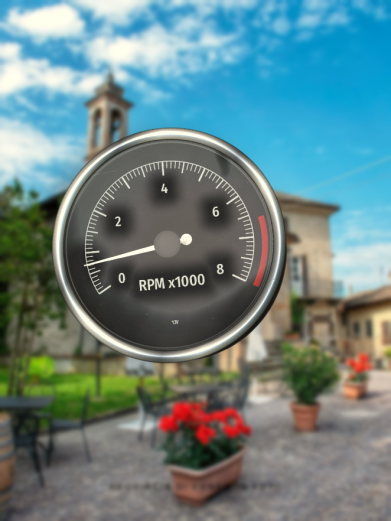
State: 700 (rpm)
